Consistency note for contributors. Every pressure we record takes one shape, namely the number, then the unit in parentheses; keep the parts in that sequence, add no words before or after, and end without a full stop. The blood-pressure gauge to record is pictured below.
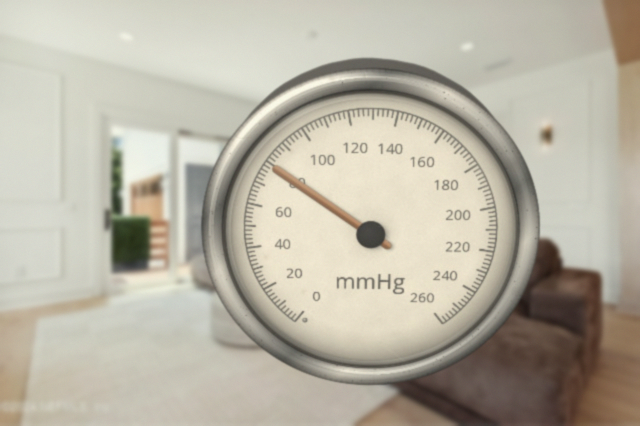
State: 80 (mmHg)
